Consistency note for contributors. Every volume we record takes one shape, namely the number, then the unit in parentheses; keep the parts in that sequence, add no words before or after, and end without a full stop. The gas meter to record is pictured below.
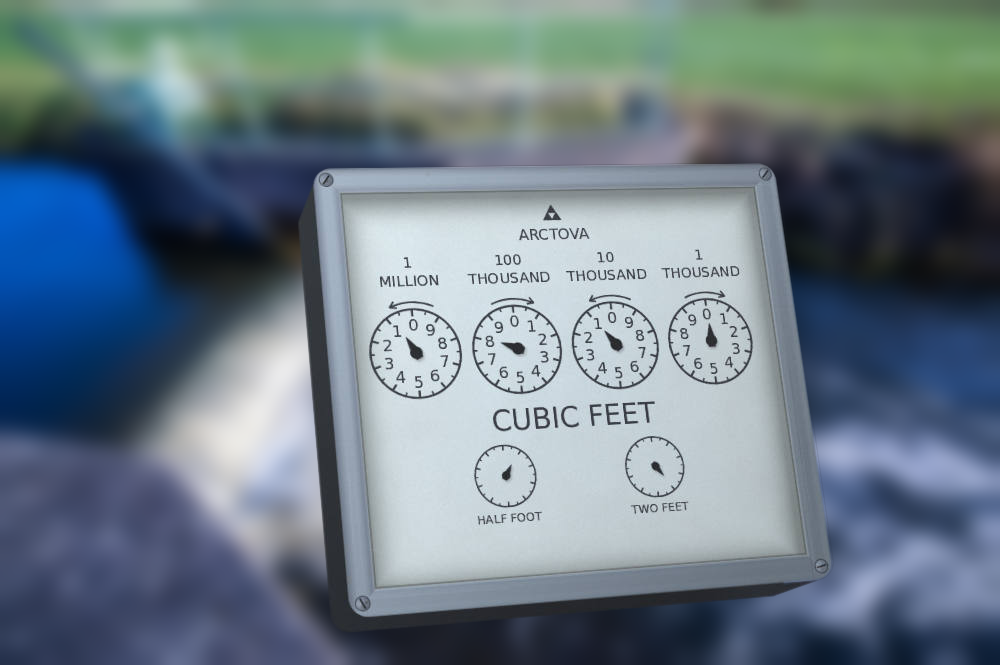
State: 81000 (ft³)
